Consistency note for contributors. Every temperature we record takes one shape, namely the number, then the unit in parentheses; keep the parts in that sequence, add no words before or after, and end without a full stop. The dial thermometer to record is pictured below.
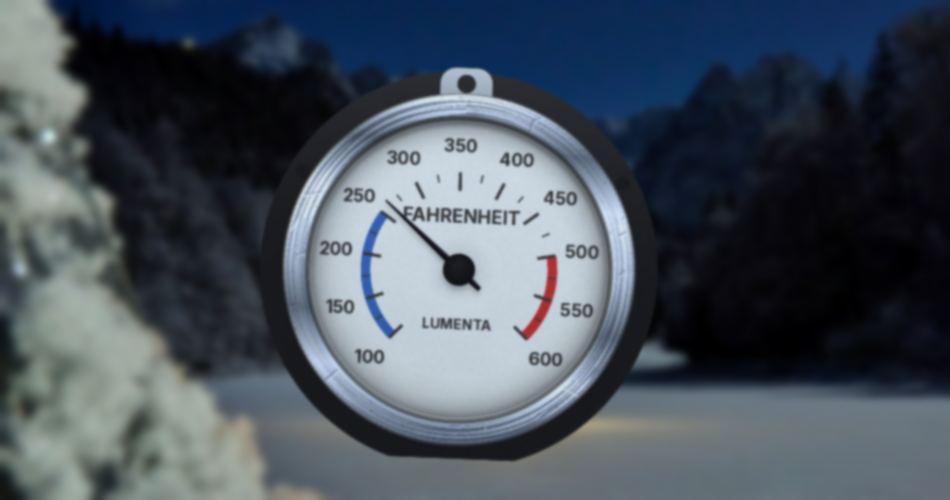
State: 262.5 (°F)
